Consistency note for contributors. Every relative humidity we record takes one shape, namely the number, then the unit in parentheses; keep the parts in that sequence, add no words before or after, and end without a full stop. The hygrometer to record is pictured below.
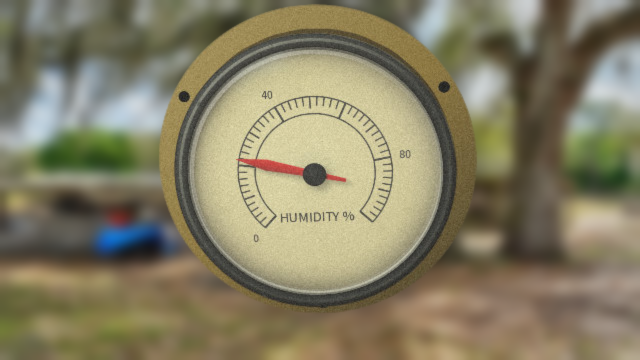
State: 22 (%)
